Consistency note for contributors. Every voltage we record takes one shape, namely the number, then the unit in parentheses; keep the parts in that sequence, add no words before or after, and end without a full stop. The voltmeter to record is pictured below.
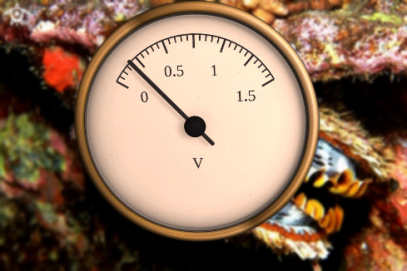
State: 0.2 (V)
